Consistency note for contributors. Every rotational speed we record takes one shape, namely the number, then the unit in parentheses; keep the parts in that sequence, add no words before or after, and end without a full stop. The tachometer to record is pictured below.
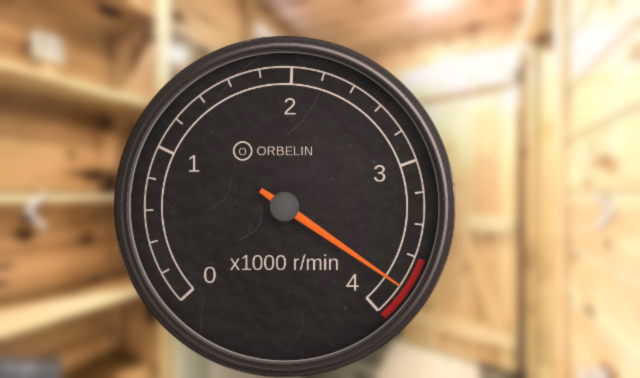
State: 3800 (rpm)
